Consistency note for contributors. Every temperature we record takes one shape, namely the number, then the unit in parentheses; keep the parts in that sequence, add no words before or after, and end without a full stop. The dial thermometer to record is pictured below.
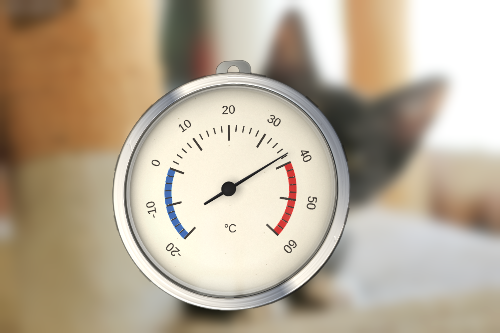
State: 38 (°C)
